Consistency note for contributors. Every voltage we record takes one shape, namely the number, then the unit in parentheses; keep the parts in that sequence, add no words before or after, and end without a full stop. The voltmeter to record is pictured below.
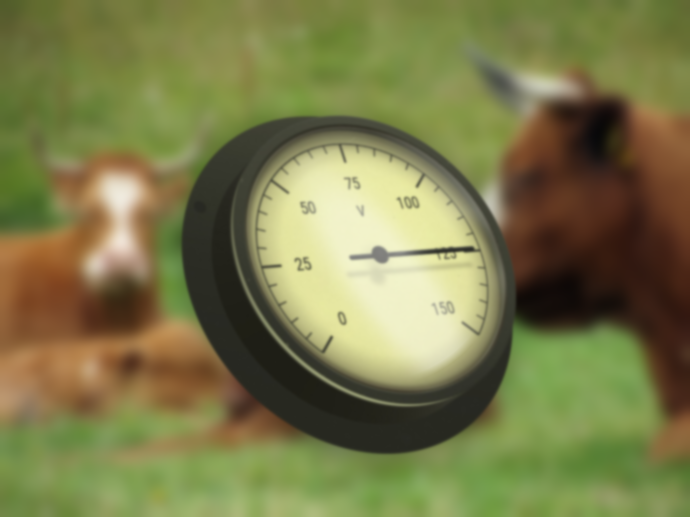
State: 125 (V)
